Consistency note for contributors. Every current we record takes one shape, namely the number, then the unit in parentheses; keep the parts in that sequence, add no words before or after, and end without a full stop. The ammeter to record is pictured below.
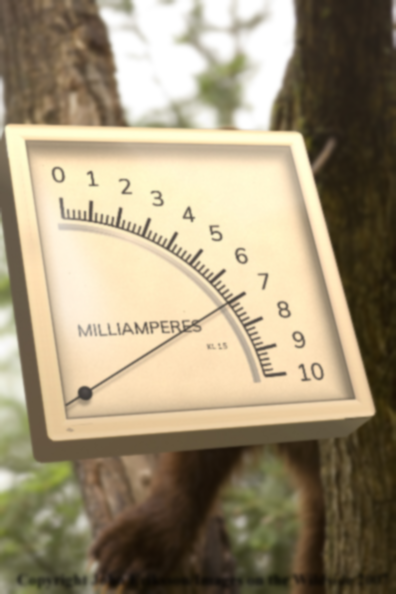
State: 7 (mA)
